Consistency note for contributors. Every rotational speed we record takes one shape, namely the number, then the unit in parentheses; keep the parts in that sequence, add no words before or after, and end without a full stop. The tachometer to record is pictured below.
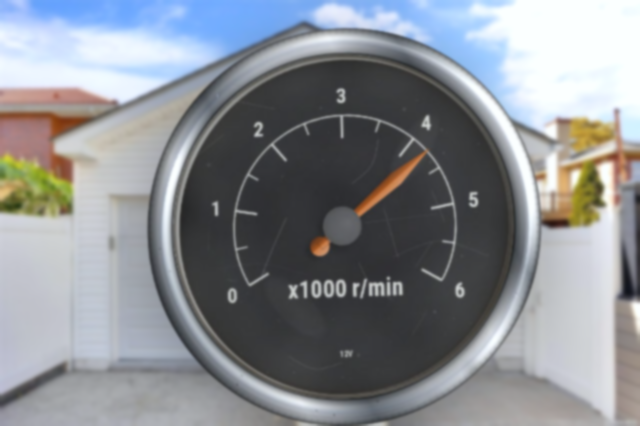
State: 4250 (rpm)
